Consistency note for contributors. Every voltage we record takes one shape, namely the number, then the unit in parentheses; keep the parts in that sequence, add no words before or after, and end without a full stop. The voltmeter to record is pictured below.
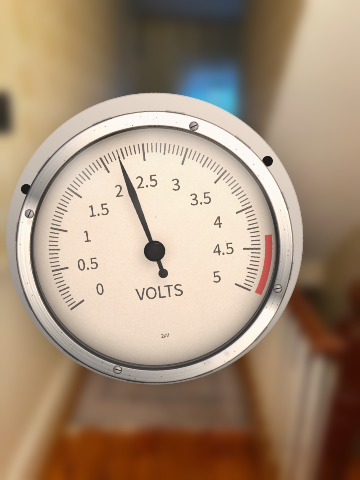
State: 2.2 (V)
